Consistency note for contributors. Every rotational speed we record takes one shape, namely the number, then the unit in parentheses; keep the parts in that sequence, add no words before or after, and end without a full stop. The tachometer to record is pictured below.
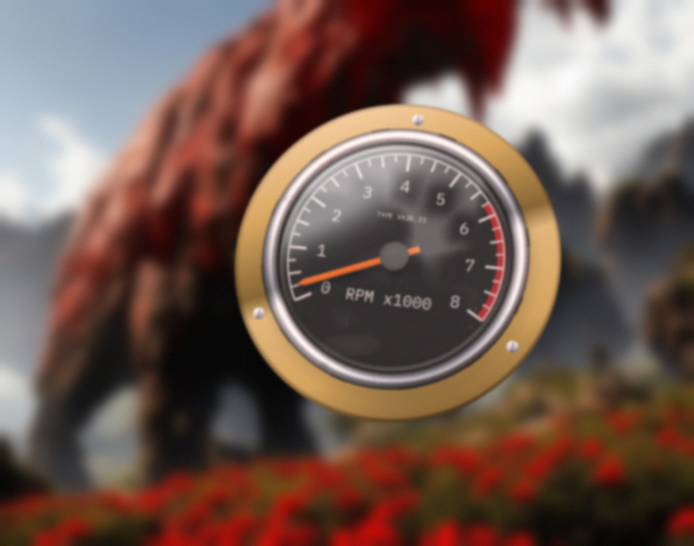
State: 250 (rpm)
